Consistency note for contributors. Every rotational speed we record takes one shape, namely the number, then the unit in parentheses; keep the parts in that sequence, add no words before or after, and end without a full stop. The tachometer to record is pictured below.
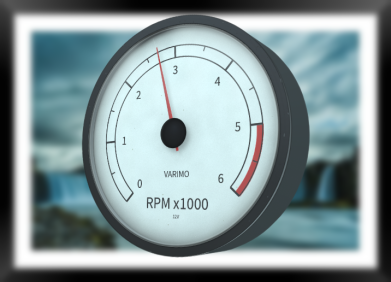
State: 2750 (rpm)
